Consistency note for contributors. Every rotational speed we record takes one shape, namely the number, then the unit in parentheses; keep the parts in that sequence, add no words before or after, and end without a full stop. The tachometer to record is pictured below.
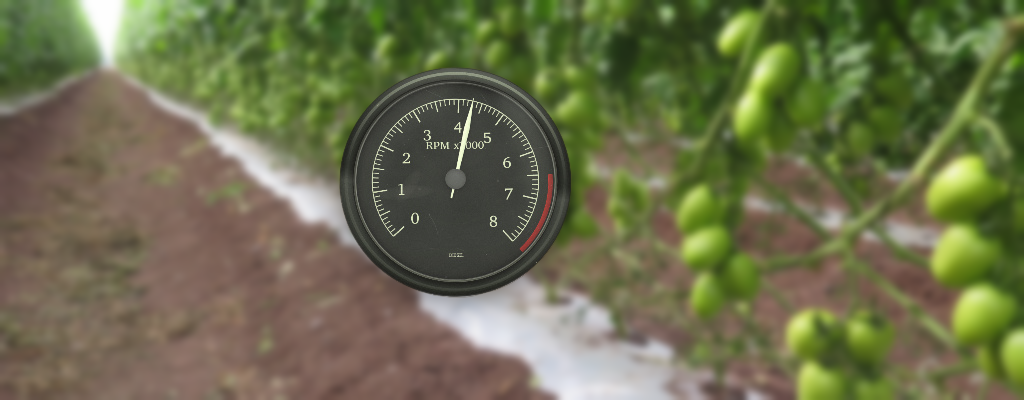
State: 4300 (rpm)
